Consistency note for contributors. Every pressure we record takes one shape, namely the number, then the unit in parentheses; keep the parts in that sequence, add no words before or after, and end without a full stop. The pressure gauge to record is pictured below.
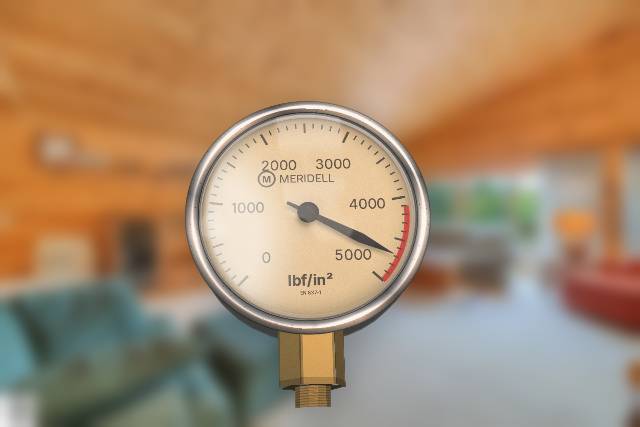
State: 4700 (psi)
